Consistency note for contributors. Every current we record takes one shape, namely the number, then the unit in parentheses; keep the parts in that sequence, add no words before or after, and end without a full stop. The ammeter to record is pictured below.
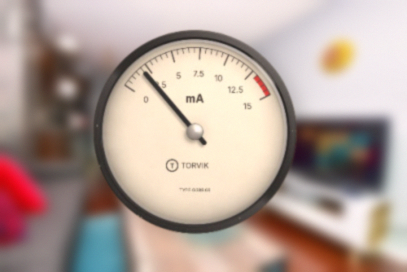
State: 2 (mA)
